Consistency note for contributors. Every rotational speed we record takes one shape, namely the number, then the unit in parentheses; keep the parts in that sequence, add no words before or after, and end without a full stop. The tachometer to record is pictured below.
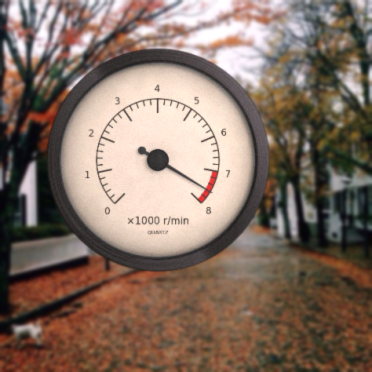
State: 7600 (rpm)
